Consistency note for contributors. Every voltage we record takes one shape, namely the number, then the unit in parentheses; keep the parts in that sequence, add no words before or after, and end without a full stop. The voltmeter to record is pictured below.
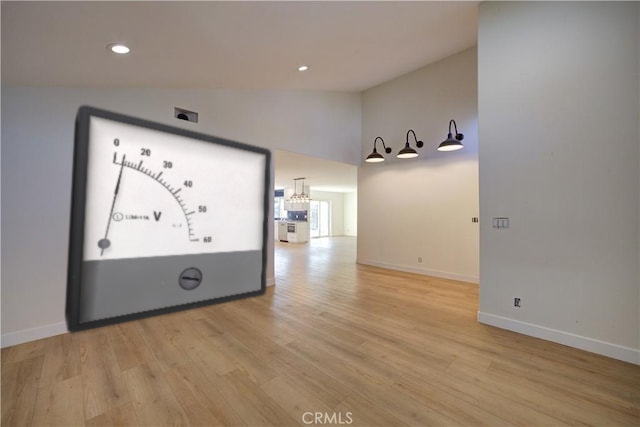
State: 10 (V)
